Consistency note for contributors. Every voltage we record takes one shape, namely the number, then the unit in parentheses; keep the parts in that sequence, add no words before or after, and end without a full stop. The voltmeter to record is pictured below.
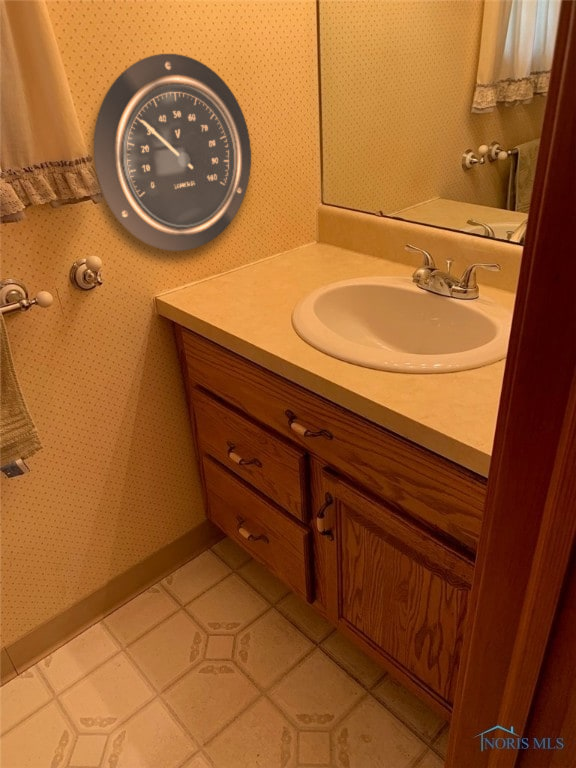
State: 30 (V)
